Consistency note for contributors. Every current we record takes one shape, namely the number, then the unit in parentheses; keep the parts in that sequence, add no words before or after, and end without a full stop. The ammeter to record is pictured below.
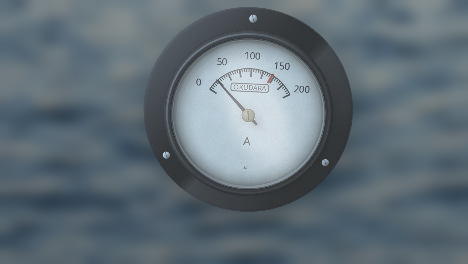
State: 25 (A)
